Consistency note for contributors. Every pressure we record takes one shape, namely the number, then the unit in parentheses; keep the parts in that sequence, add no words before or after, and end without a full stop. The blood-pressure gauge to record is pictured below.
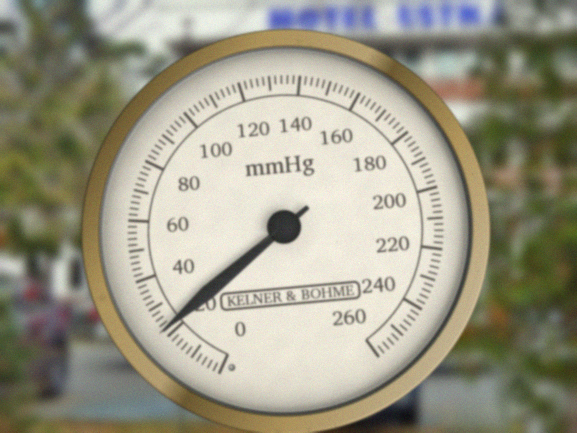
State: 22 (mmHg)
